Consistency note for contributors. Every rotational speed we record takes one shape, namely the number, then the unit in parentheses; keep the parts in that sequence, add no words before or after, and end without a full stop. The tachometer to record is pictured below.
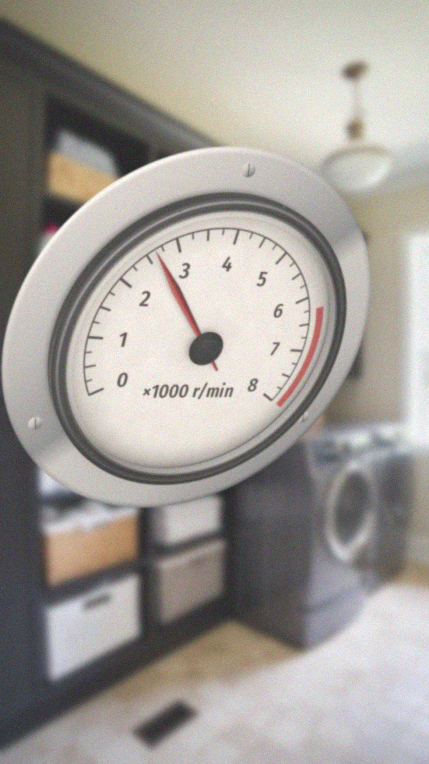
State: 2625 (rpm)
